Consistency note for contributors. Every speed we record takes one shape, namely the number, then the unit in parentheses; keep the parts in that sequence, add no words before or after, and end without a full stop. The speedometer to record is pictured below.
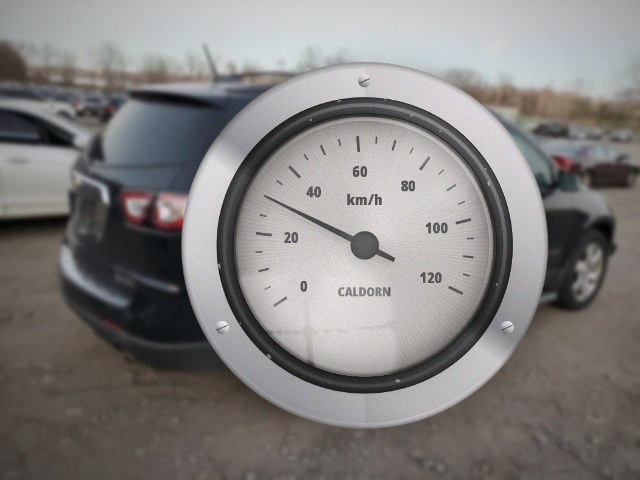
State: 30 (km/h)
